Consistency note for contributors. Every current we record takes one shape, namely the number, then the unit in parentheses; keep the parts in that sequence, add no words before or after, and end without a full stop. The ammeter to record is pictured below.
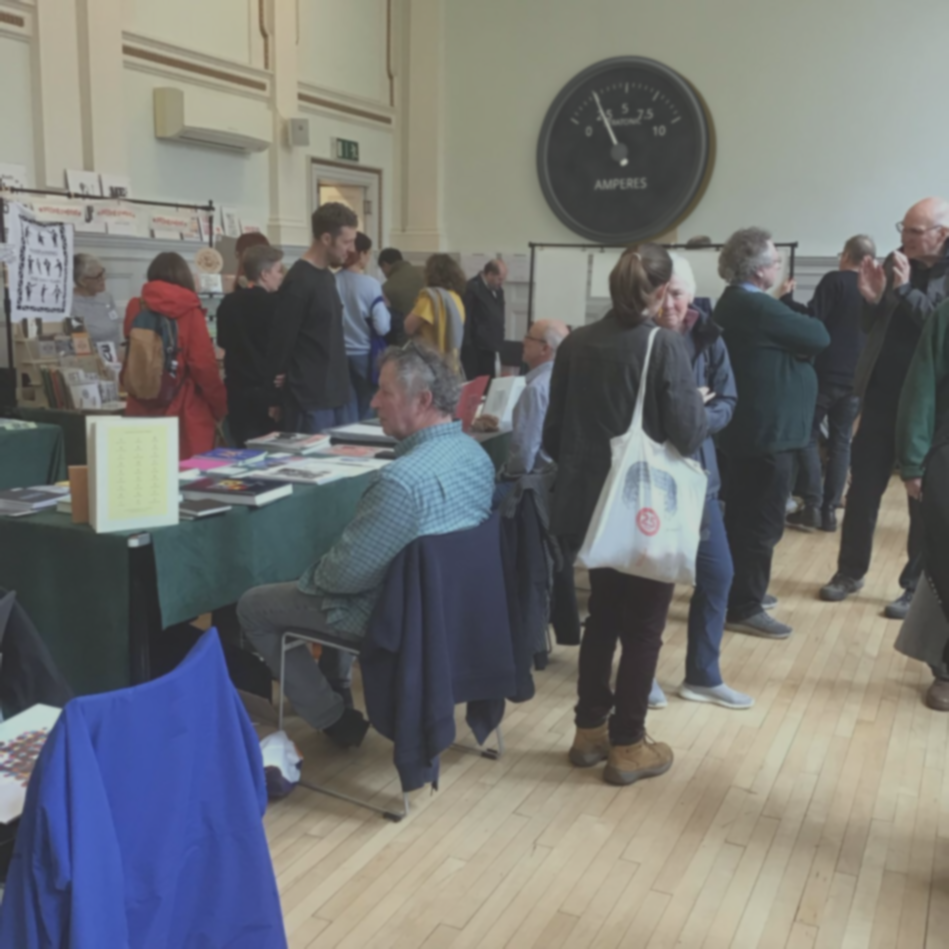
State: 2.5 (A)
